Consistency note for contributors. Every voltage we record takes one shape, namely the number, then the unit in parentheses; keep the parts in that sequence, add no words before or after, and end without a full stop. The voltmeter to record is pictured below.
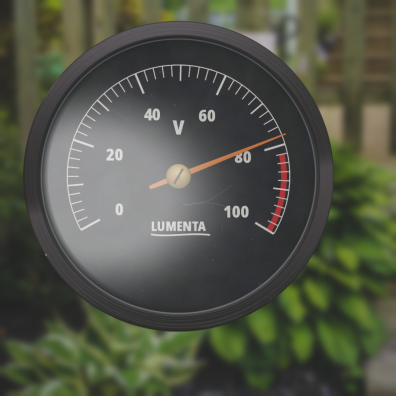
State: 78 (V)
